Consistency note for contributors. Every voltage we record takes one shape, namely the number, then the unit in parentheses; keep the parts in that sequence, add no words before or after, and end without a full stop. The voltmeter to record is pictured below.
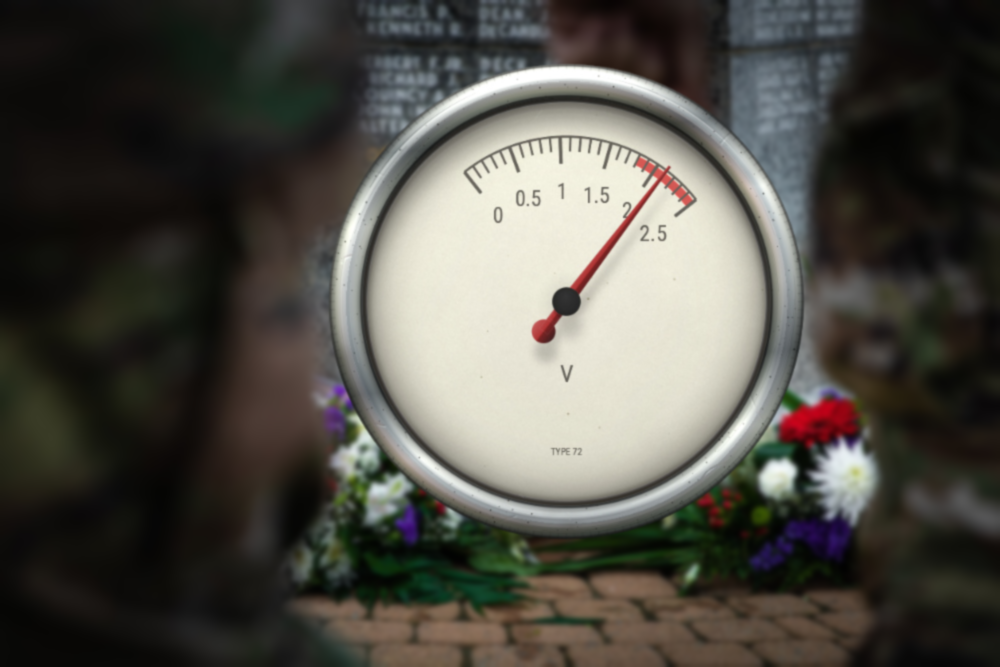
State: 2.1 (V)
